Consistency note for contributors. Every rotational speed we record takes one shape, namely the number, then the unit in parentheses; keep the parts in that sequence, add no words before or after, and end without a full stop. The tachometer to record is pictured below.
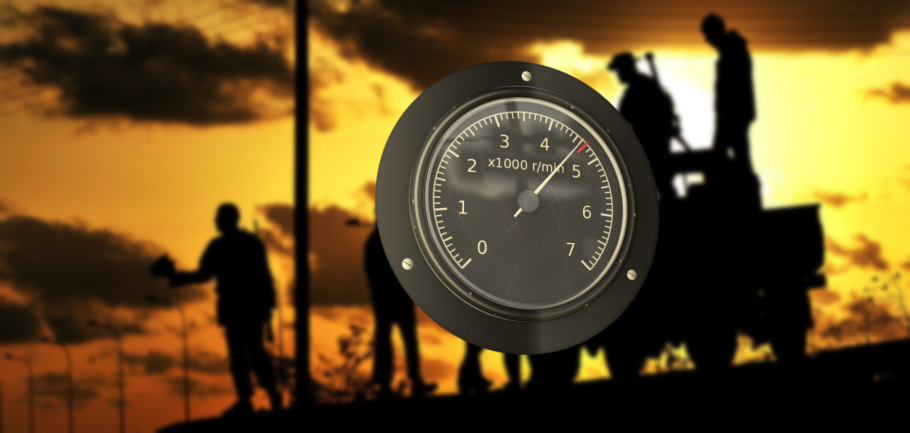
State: 4600 (rpm)
